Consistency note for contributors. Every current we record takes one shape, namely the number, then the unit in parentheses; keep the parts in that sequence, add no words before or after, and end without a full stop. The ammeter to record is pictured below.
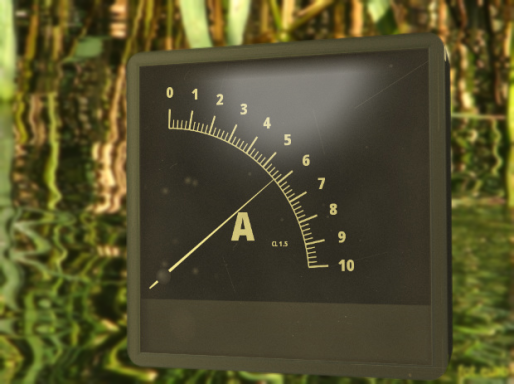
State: 5.8 (A)
